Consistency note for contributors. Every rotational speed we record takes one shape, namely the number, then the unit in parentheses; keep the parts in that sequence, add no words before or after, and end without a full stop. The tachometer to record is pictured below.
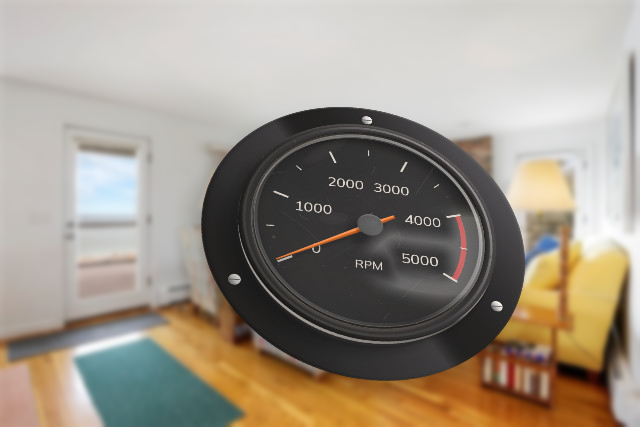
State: 0 (rpm)
